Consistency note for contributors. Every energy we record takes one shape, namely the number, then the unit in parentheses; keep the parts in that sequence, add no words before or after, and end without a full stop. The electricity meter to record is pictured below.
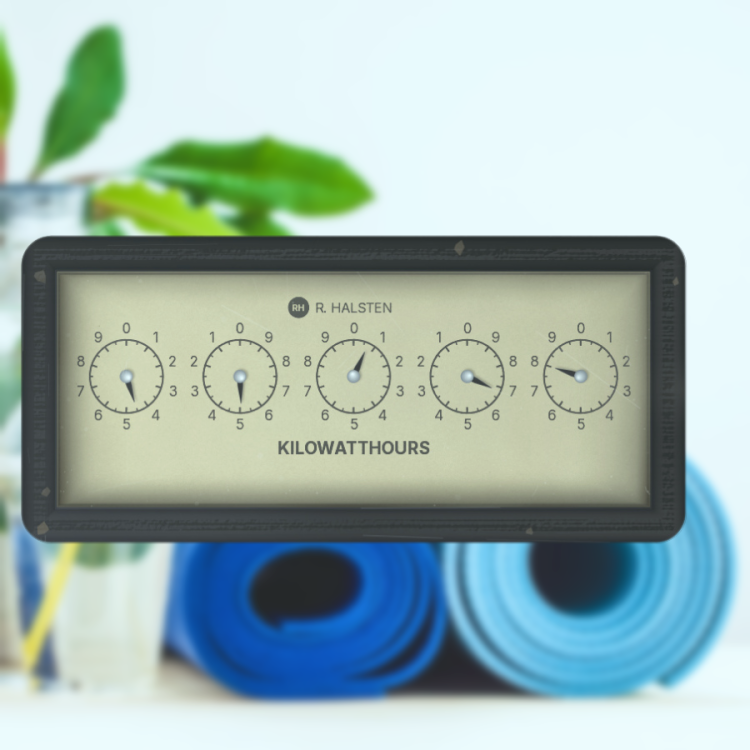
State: 45068 (kWh)
